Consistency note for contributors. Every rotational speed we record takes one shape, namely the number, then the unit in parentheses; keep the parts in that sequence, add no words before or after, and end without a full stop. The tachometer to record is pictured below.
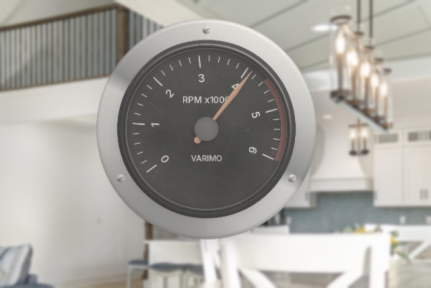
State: 4100 (rpm)
